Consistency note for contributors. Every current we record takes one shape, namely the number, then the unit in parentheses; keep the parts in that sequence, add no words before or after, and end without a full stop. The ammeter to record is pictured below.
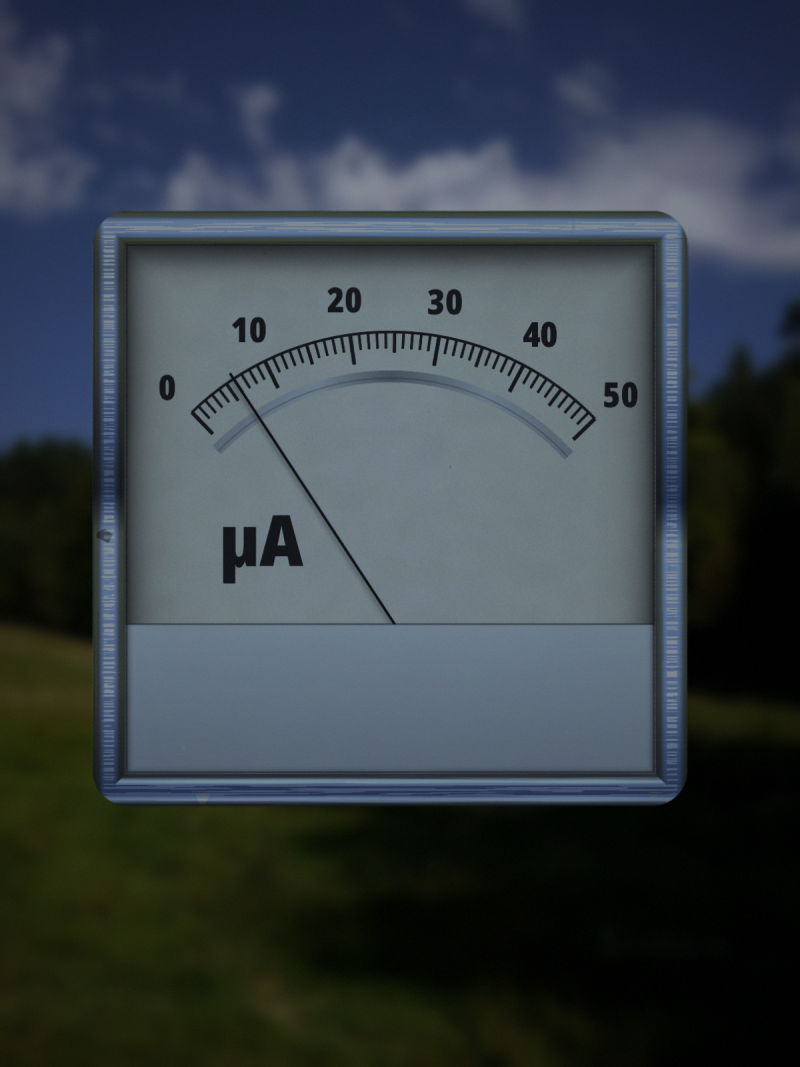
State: 6 (µA)
